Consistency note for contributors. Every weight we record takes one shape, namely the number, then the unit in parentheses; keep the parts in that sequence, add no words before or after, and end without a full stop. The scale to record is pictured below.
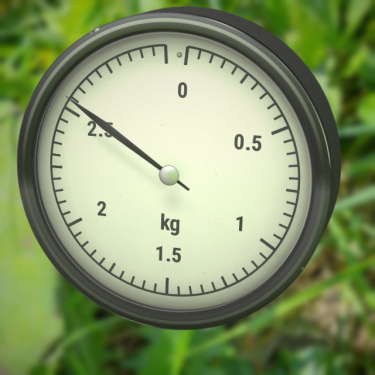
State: 2.55 (kg)
